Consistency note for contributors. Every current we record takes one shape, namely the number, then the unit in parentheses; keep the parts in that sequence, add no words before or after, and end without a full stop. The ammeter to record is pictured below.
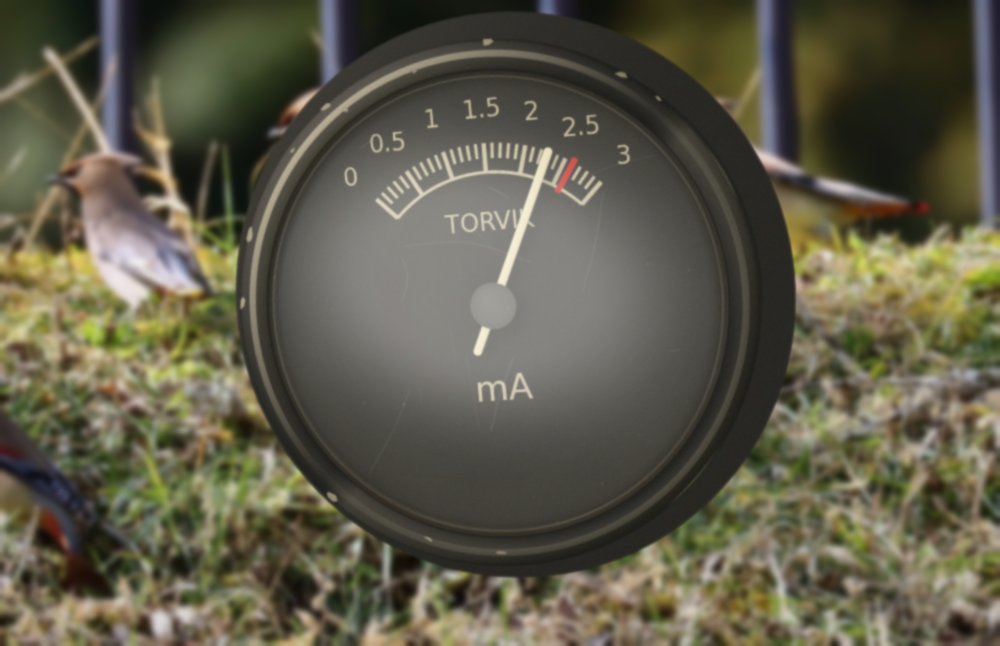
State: 2.3 (mA)
